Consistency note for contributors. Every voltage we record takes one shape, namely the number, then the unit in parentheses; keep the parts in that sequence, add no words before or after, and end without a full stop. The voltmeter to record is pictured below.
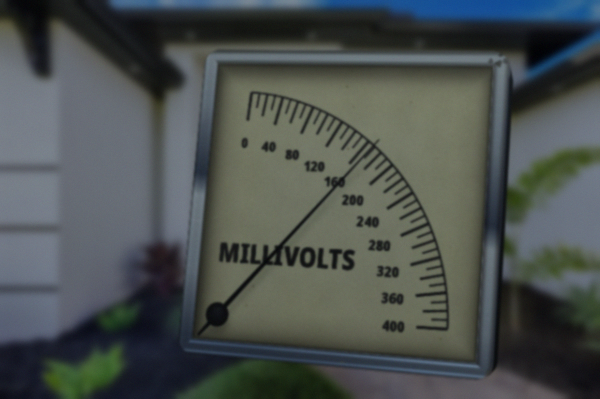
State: 170 (mV)
